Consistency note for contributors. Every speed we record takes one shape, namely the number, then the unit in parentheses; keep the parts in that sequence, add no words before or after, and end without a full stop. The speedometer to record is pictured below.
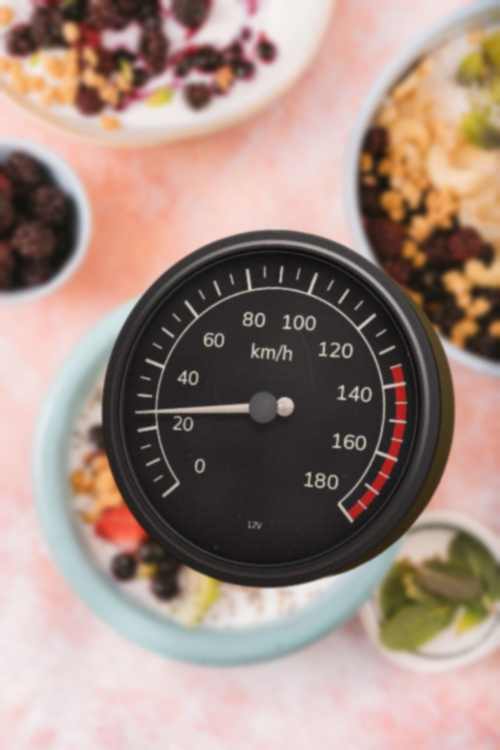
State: 25 (km/h)
